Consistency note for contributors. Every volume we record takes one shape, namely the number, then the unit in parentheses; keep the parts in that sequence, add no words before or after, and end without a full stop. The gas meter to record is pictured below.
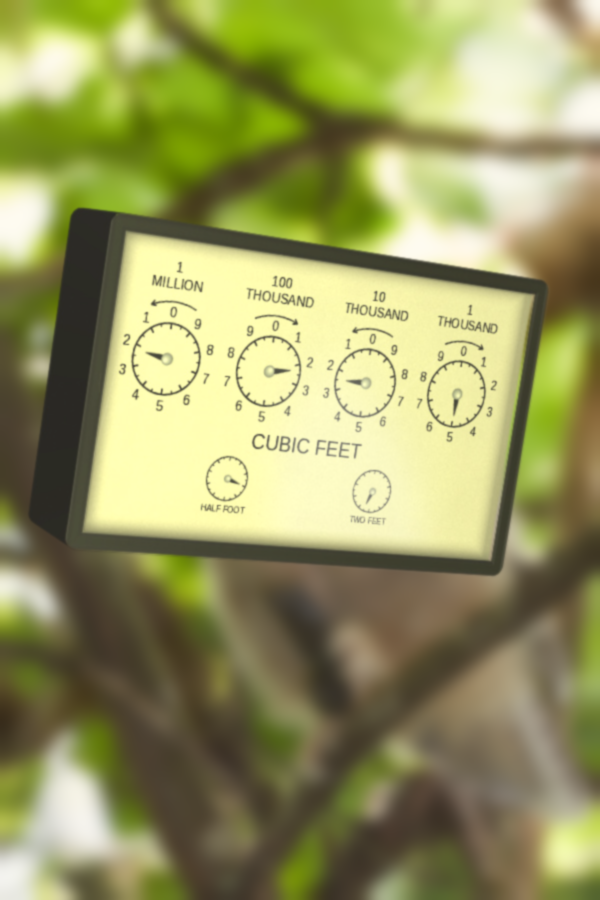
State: 222500 (ft³)
